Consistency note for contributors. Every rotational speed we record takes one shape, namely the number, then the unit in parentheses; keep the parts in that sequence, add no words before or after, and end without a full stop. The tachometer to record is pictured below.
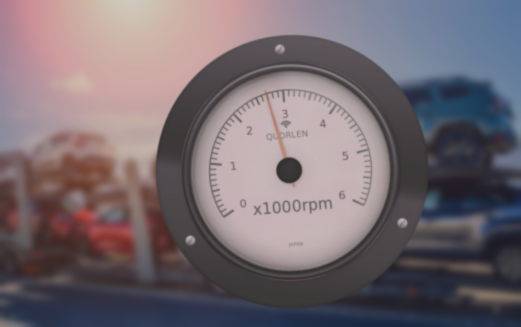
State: 2700 (rpm)
